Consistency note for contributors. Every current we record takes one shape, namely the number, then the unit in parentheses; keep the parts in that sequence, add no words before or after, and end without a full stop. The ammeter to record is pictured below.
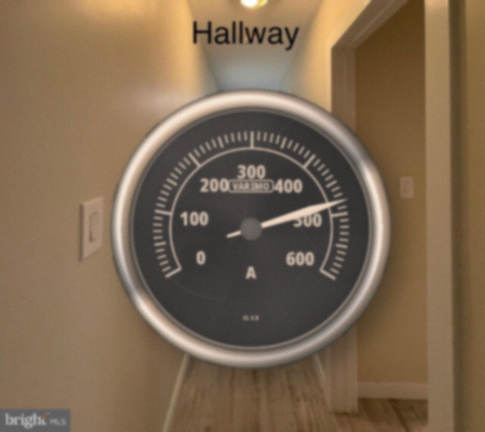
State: 480 (A)
